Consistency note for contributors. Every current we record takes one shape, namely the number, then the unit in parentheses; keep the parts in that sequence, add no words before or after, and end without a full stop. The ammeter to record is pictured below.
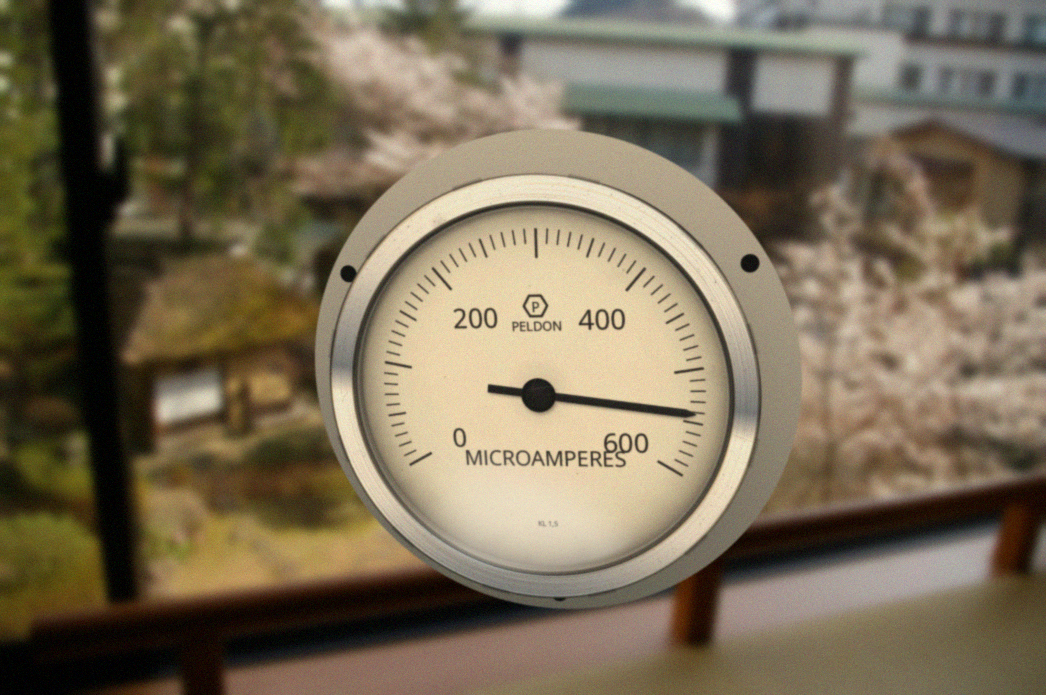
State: 540 (µA)
